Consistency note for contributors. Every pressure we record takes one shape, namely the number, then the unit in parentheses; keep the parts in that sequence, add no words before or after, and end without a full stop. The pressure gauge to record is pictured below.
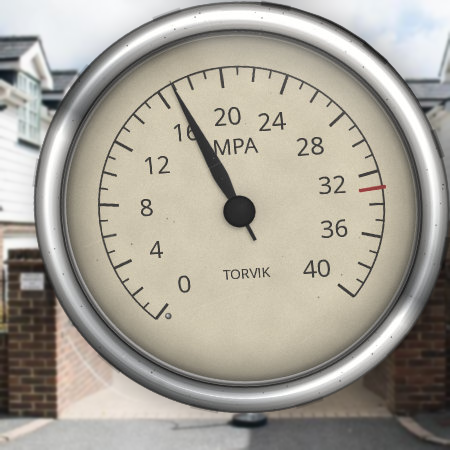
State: 17 (MPa)
